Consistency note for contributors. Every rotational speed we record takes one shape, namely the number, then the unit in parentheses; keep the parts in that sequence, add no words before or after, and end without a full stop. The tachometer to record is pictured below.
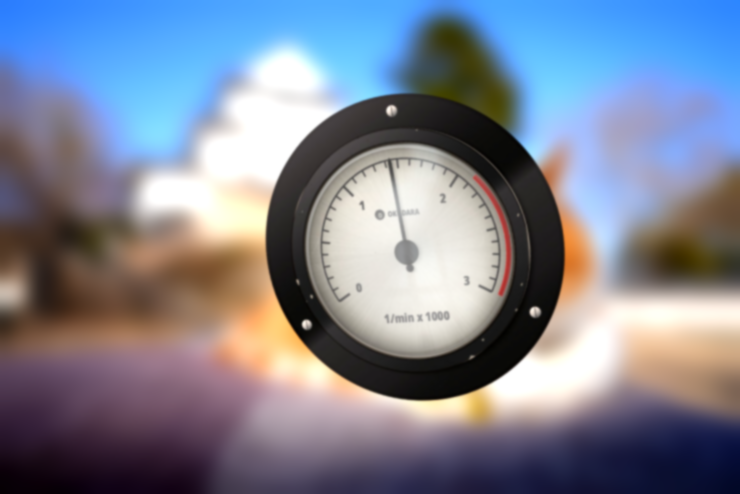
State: 1450 (rpm)
